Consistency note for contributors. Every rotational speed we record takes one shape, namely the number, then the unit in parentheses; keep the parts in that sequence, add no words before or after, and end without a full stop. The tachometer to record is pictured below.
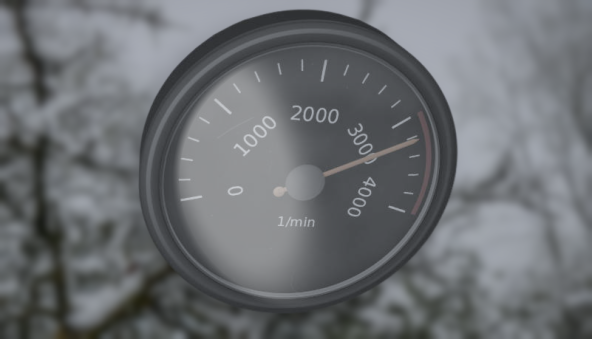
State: 3200 (rpm)
